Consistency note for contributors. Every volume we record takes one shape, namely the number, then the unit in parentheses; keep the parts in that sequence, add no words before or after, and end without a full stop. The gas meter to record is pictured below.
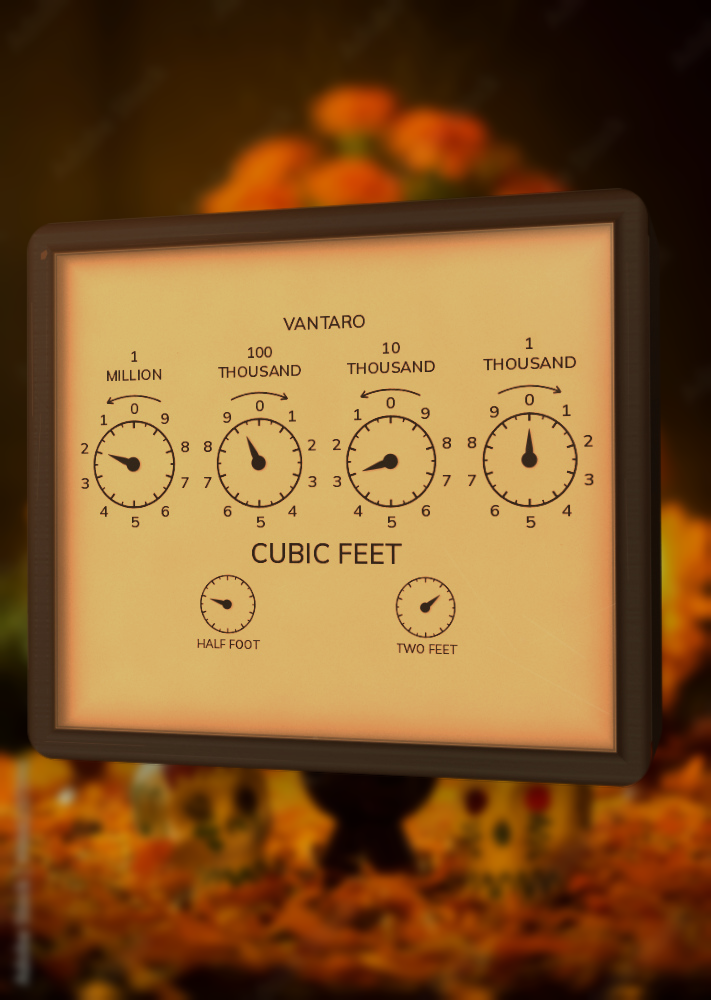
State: 193000 (ft³)
